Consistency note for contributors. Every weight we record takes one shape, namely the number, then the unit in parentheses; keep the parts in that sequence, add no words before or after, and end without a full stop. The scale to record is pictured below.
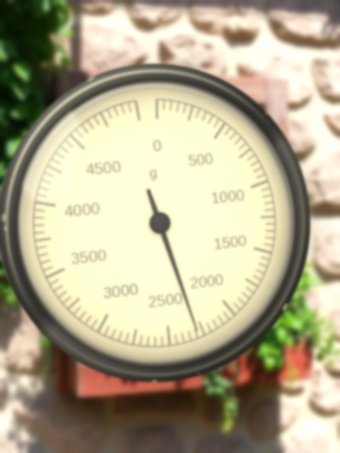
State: 2300 (g)
